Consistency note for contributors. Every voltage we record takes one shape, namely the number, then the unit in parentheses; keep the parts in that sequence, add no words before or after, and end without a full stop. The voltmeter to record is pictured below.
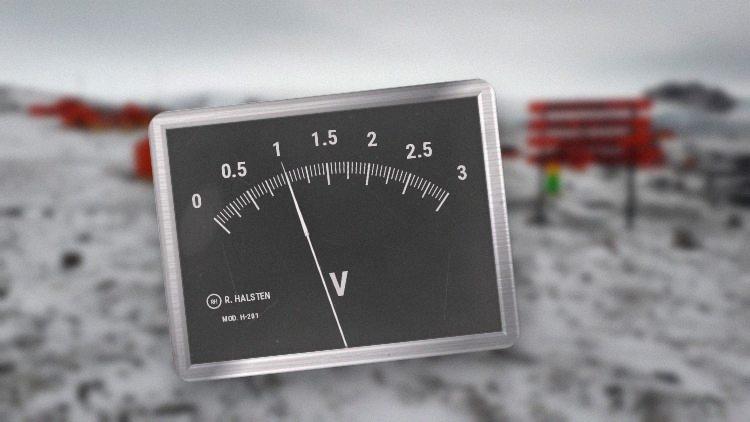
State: 1 (V)
